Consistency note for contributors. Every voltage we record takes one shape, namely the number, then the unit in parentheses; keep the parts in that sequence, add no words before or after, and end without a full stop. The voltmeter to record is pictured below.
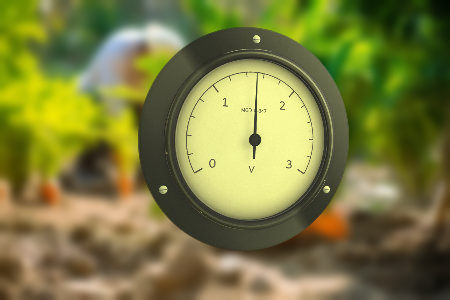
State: 1.5 (V)
